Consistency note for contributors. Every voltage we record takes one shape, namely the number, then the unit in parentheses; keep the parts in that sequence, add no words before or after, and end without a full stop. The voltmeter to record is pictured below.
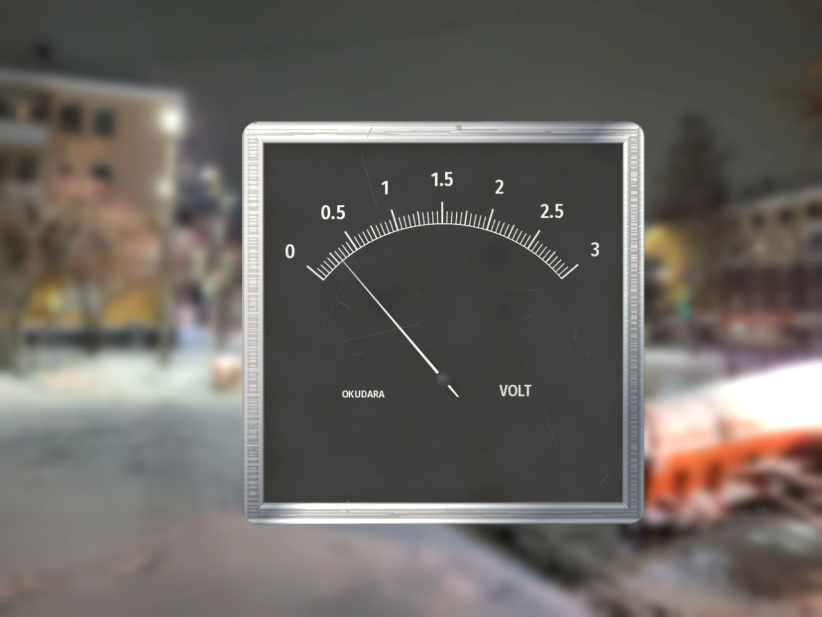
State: 0.3 (V)
